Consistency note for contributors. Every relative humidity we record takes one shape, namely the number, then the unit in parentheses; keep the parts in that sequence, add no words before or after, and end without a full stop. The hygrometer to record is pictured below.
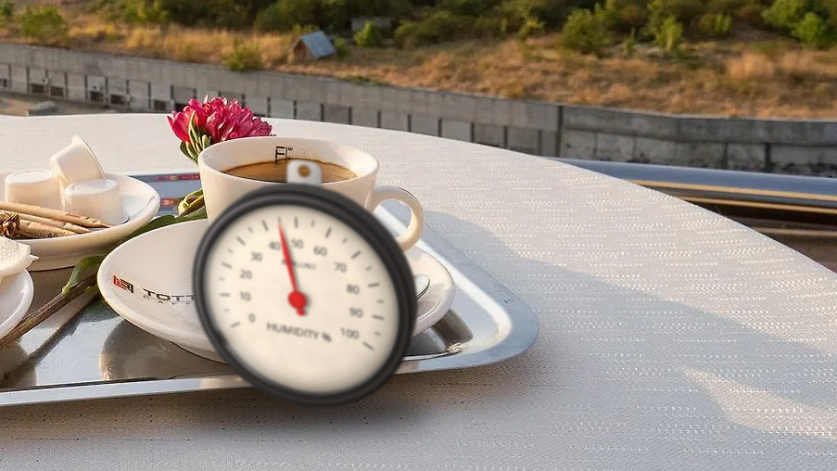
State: 45 (%)
